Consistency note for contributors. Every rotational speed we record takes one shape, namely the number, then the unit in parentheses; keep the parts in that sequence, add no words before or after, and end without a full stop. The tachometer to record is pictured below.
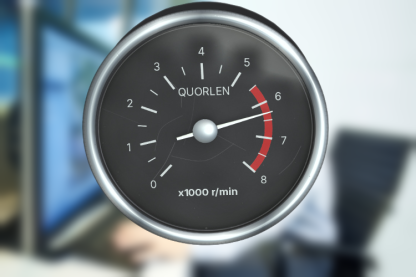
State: 6250 (rpm)
